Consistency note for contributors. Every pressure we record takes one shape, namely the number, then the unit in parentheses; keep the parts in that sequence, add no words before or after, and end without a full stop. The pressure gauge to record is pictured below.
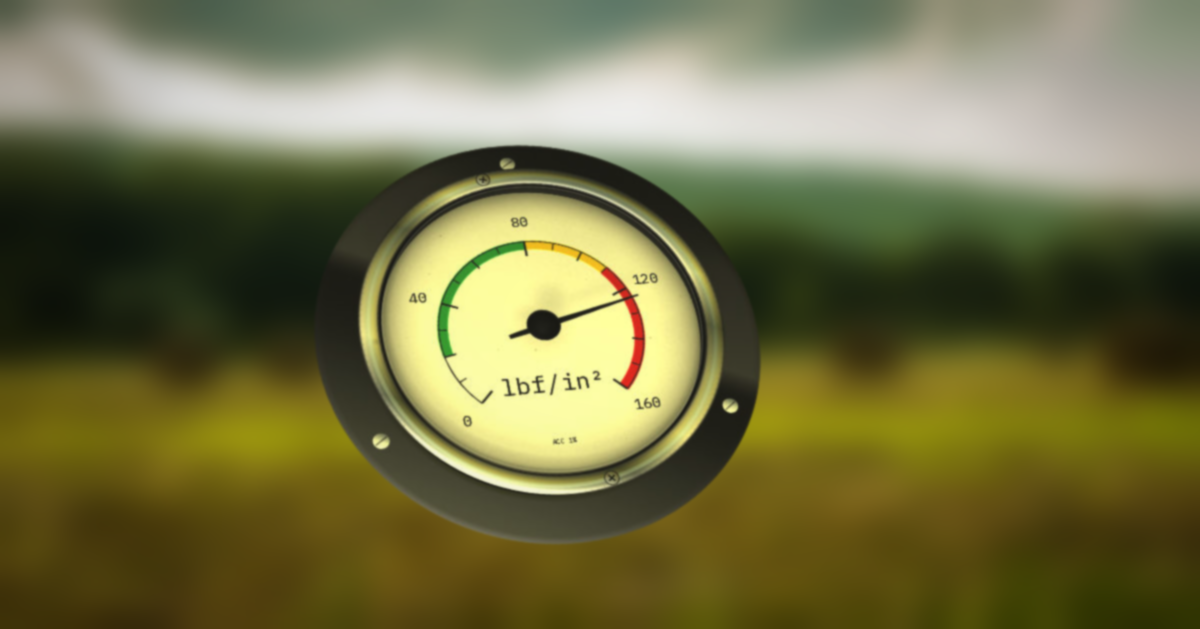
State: 125 (psi)
